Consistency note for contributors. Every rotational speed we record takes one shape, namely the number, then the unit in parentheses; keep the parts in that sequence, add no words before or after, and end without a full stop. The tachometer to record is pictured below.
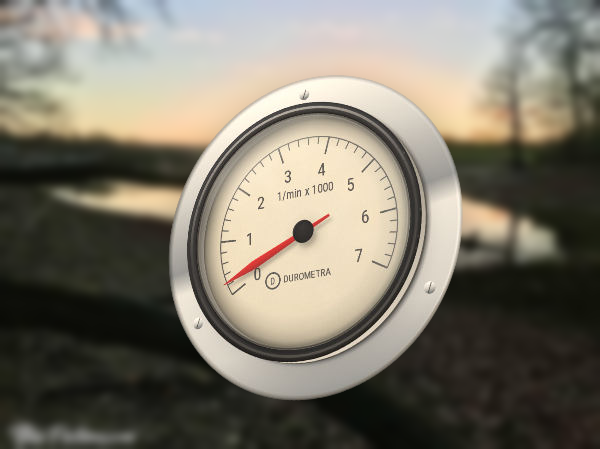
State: 200 (rpm)
